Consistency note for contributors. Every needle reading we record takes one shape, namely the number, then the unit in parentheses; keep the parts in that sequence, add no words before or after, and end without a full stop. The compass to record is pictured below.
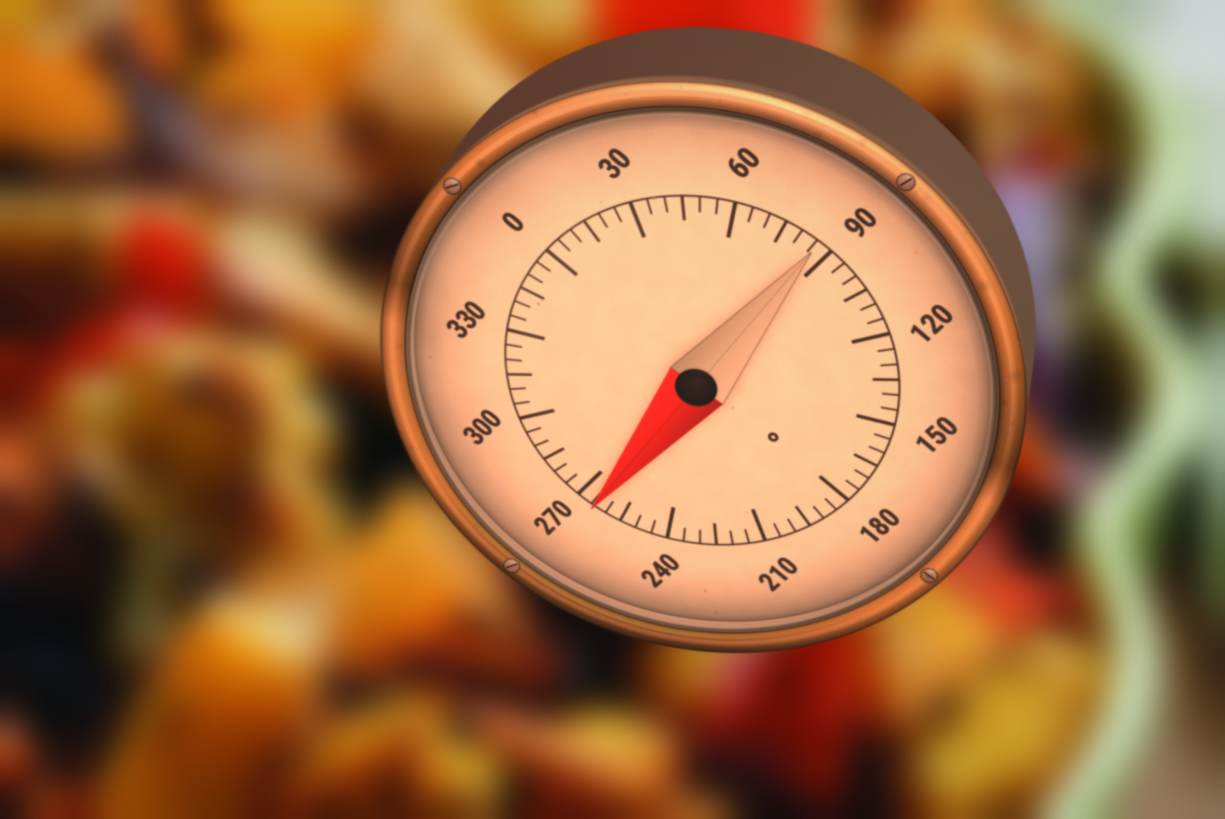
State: 265 (°)
